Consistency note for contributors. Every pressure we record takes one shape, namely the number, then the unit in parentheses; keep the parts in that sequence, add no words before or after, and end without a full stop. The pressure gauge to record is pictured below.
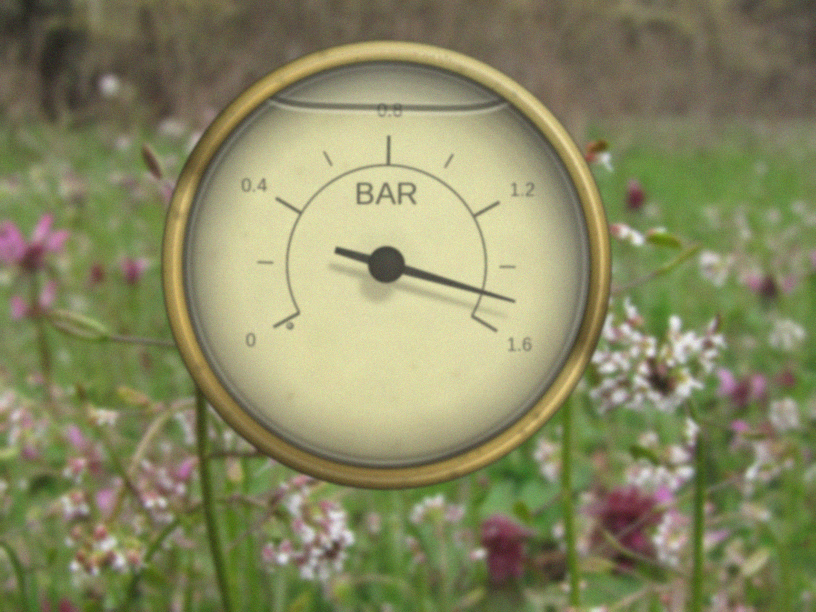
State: 1.5 (bar)
